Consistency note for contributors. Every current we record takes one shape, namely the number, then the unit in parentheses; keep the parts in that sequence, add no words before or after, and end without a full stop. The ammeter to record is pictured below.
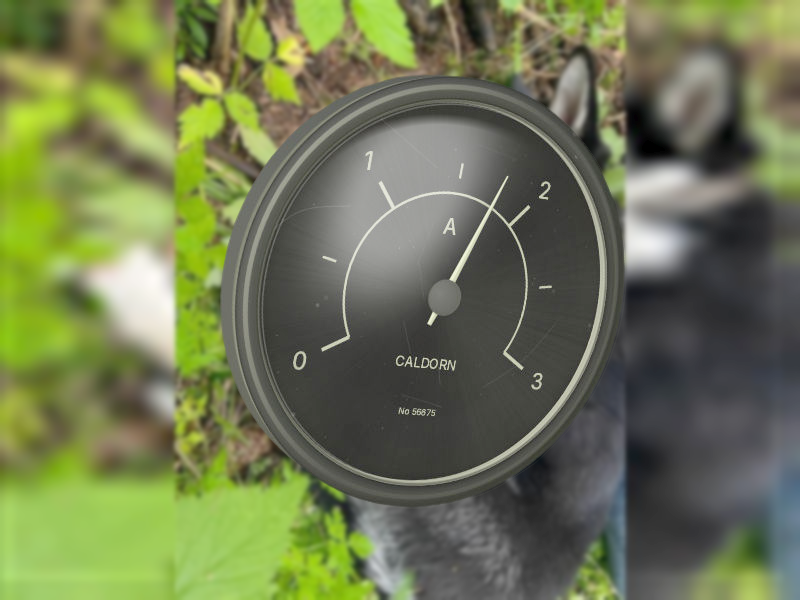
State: 1.75 (A)
